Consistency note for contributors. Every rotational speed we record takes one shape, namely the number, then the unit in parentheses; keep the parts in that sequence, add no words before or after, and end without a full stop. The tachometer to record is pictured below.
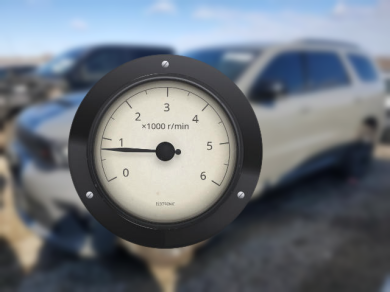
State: 750 (rpm)
